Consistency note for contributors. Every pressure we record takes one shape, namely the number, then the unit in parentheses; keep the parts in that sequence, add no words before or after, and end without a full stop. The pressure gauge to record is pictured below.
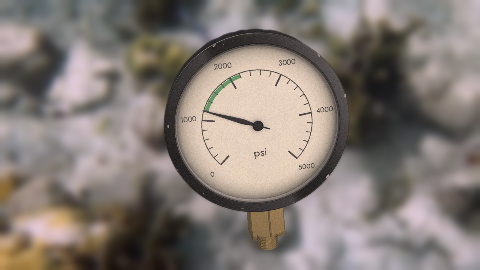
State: 1200 (psi)
